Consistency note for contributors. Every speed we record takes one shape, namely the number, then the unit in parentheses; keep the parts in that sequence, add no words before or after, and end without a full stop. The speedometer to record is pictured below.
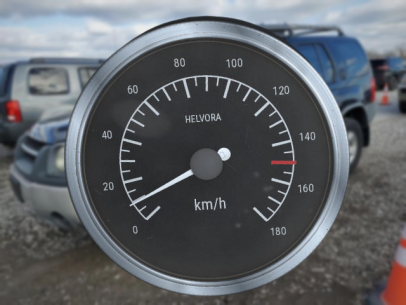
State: 10 (km/h)
